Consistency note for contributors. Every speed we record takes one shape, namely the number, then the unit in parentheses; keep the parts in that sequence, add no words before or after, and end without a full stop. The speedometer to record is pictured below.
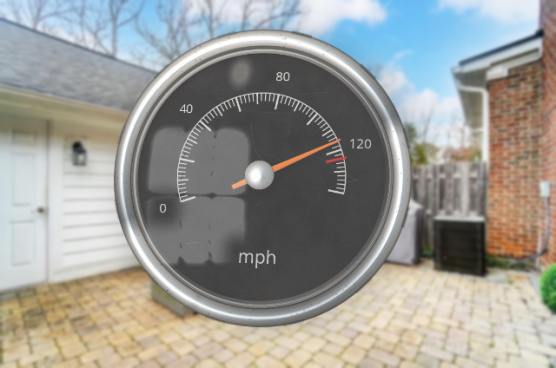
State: 116 (mph)
